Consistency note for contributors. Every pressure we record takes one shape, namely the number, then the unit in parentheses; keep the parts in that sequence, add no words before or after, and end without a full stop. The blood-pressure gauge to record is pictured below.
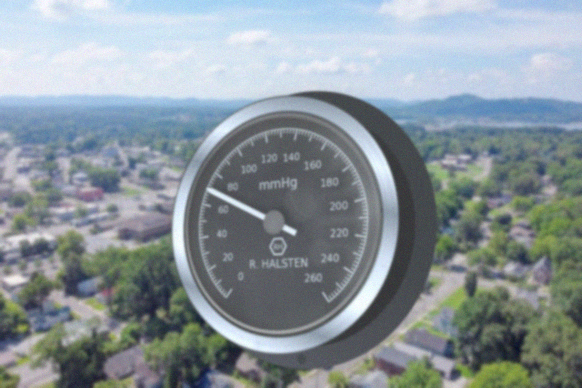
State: 70 (mmHg)
